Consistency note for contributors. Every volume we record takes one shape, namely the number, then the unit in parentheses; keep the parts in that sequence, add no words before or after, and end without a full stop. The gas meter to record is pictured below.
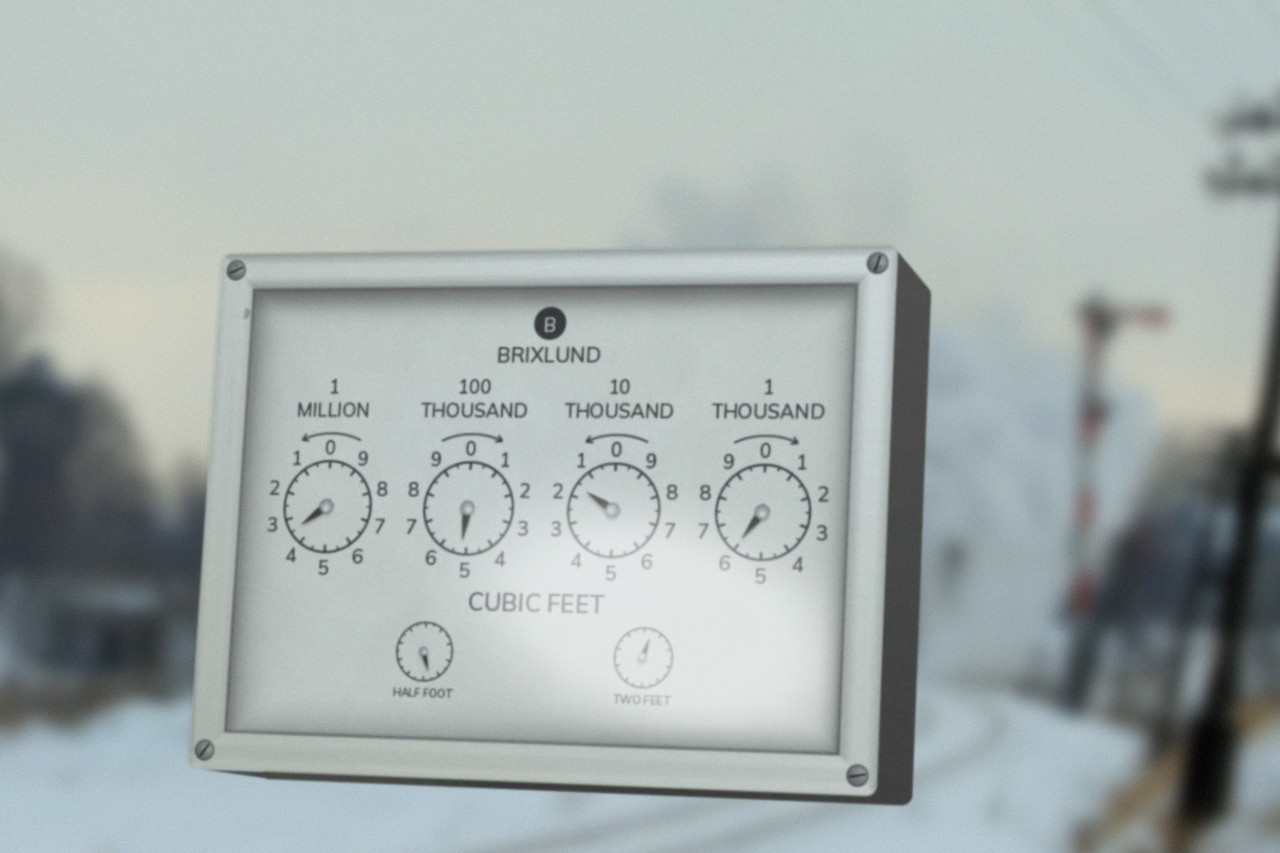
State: 351600 (ft³)
